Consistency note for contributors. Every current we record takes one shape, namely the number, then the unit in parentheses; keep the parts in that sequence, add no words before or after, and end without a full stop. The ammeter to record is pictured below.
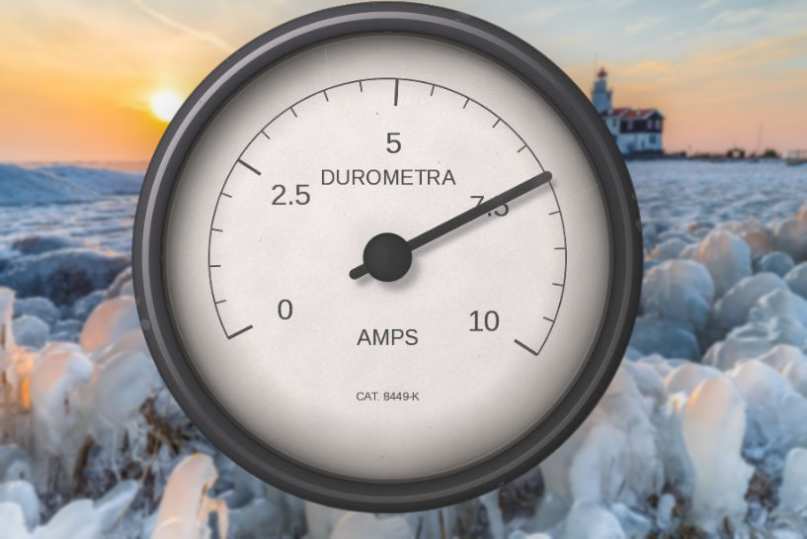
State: 7.5 (A)
